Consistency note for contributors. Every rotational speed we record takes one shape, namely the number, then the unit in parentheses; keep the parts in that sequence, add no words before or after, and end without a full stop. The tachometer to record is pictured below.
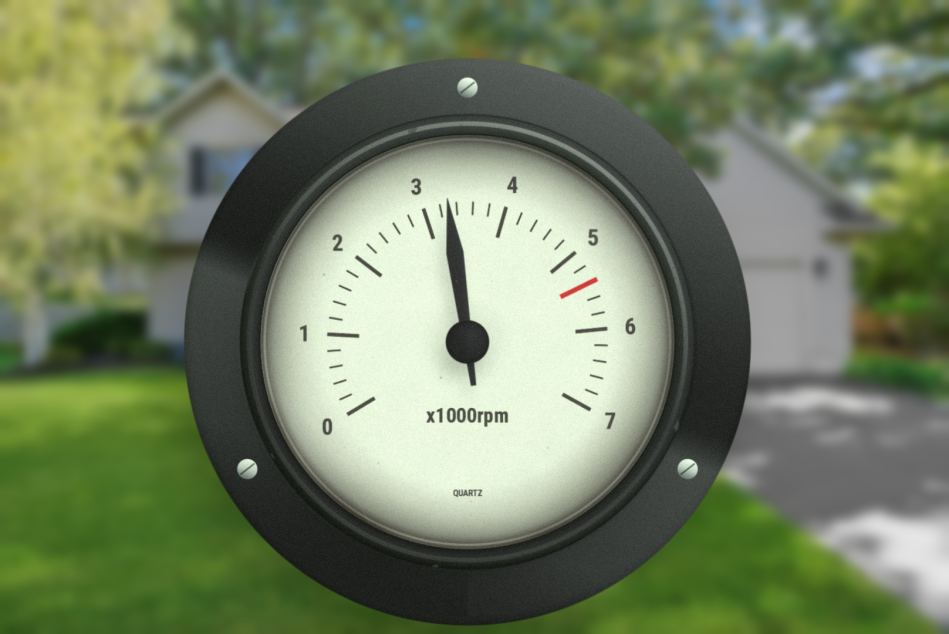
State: 3300 (rpm)
